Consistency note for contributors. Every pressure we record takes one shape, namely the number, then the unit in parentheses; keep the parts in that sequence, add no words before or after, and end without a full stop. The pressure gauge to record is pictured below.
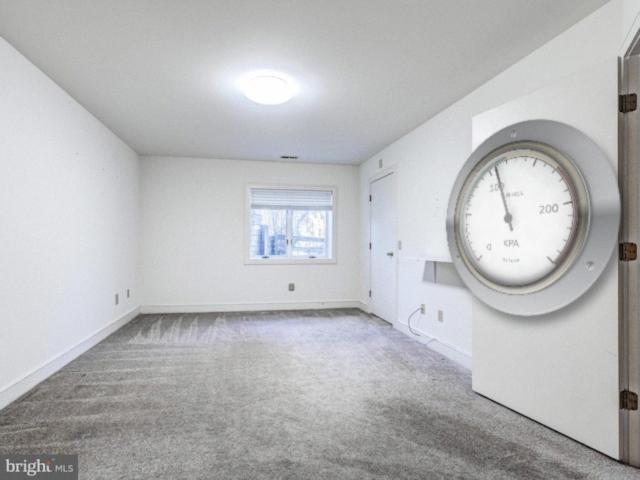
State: 110 (kPa)
